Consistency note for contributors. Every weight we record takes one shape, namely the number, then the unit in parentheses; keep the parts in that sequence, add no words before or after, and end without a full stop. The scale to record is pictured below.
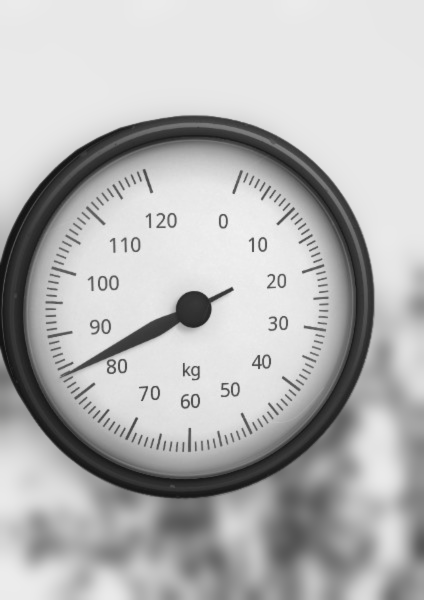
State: 84 (kg)
